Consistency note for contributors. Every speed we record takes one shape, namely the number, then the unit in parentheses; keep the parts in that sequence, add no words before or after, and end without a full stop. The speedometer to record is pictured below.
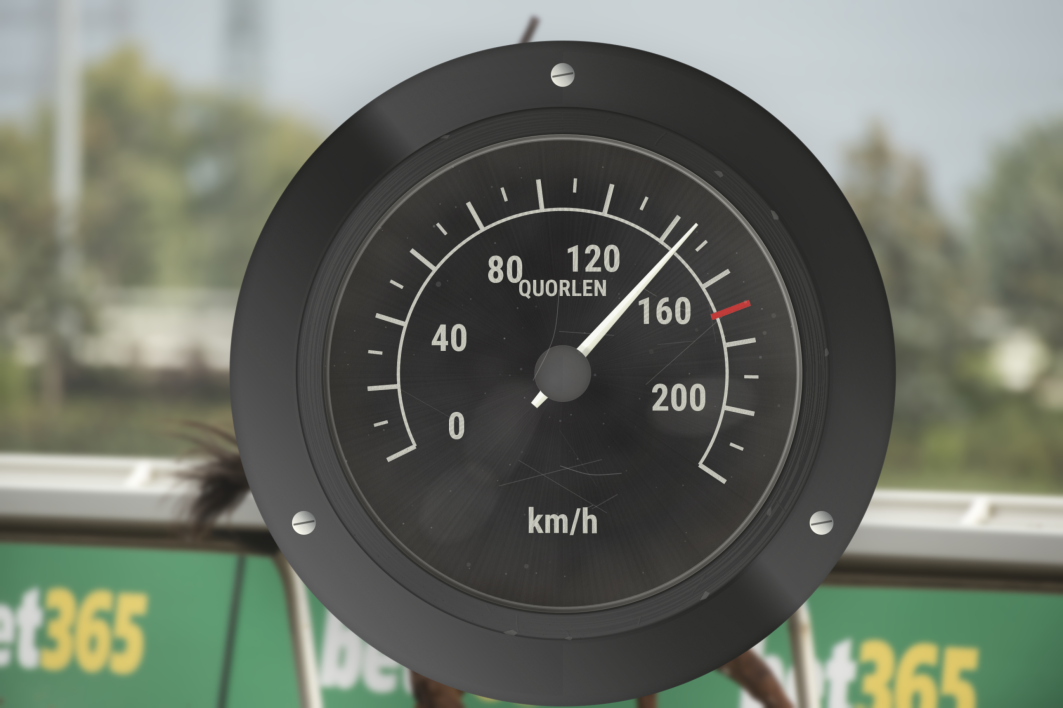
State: 145 (km/h)
